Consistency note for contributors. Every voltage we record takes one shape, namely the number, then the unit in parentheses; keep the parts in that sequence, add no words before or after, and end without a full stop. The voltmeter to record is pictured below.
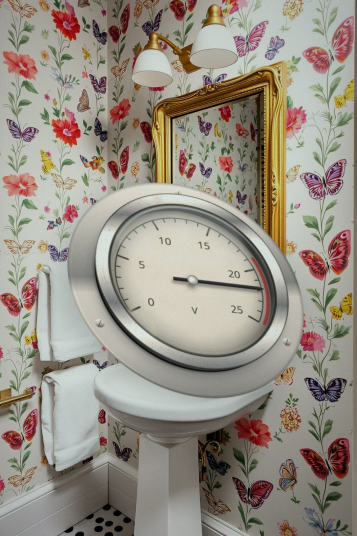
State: 22 (V)
